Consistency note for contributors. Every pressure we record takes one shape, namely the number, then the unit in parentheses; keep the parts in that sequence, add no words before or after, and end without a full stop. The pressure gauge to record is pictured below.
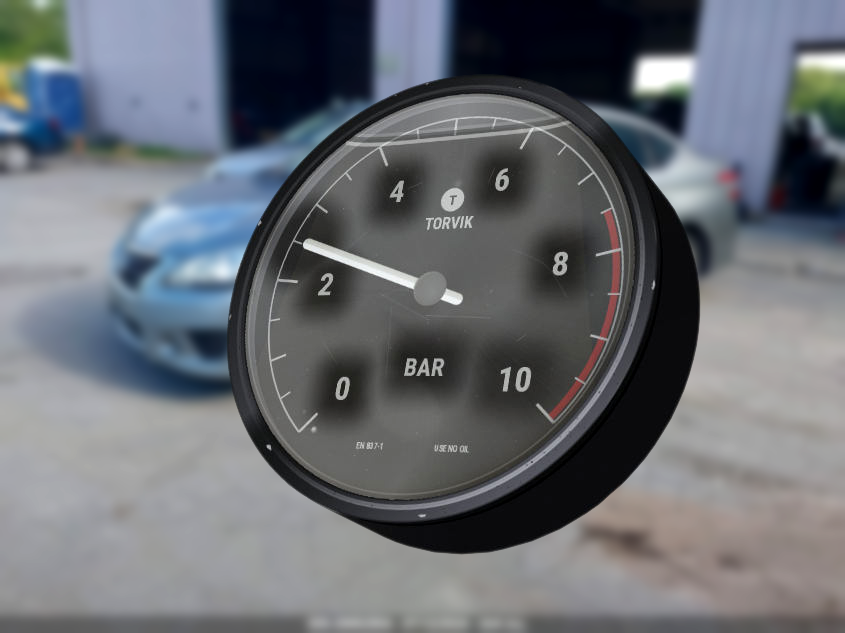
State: 2.5 (bar)
